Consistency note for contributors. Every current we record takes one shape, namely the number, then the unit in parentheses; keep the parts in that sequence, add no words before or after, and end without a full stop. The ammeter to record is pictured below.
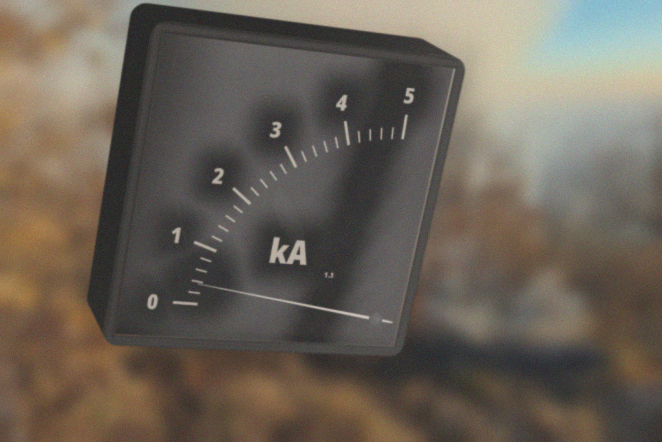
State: 0.4 (kA)
